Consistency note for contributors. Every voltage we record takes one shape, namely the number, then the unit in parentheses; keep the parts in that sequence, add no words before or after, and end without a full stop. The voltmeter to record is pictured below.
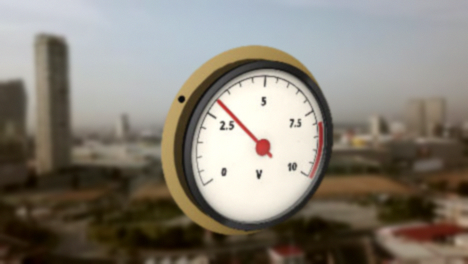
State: 3 (V)
